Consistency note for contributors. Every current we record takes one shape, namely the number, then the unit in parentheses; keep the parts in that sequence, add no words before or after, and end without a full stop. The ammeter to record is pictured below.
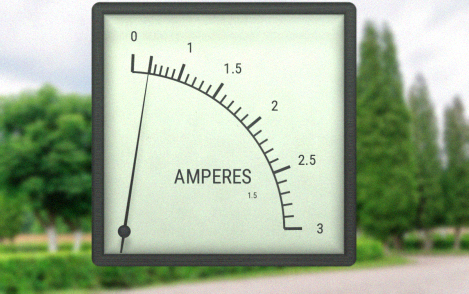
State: 0.5 (A)
